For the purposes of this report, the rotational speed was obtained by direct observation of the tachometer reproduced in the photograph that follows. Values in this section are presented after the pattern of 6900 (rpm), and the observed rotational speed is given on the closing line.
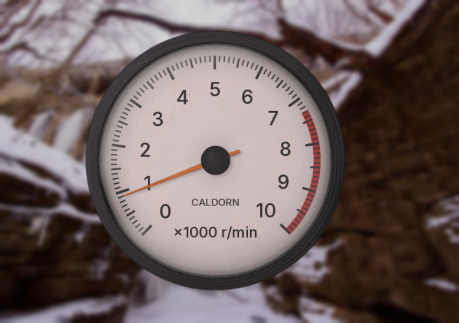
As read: 900 (rpm)
